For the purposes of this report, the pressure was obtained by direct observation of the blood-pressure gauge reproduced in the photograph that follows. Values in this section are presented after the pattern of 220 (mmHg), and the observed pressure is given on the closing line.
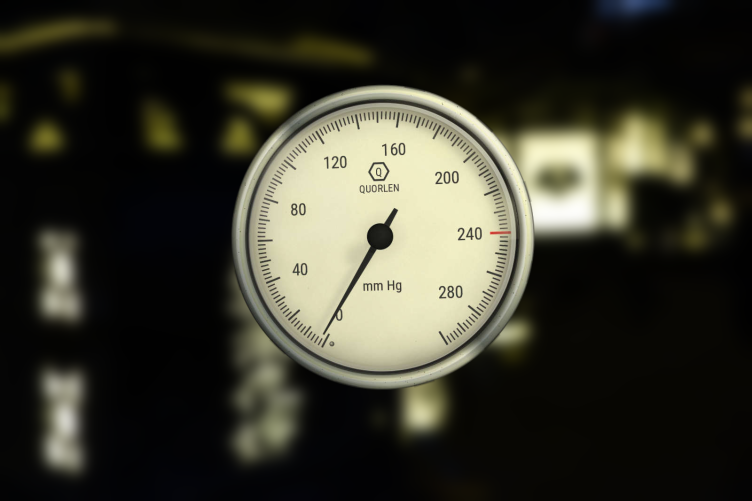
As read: 2 (mmHg)
